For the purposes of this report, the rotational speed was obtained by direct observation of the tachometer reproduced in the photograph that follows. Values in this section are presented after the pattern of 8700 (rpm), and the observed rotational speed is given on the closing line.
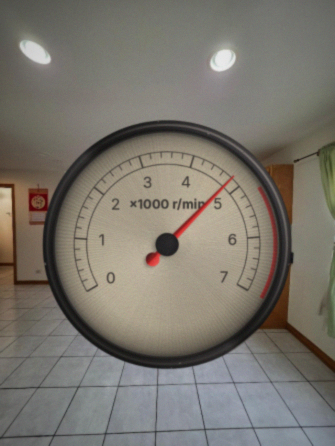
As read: 4800 (rpm)
